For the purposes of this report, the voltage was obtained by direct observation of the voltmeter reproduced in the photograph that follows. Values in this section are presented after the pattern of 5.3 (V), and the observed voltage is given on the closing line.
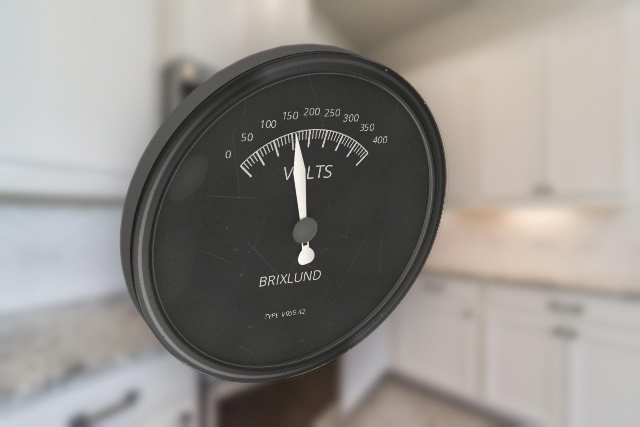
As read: 150 (V)
